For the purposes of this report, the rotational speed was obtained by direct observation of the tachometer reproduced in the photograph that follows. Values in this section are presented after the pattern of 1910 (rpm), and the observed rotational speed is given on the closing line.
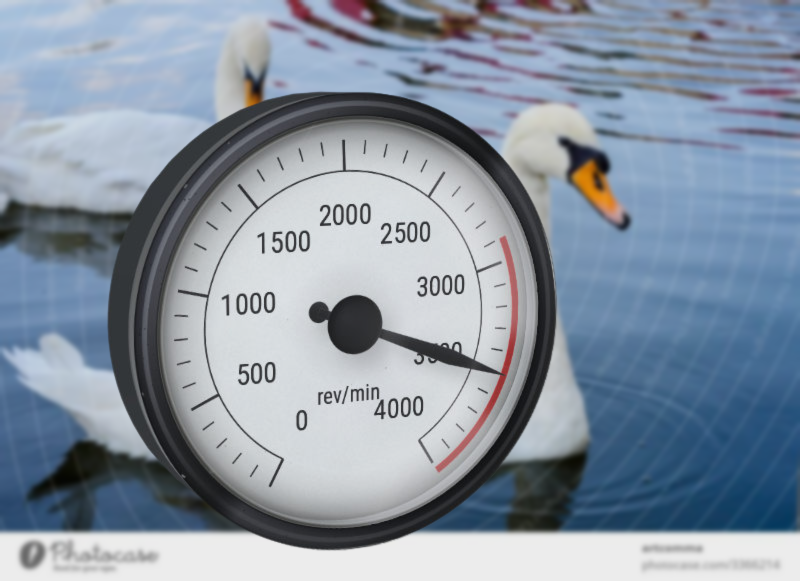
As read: 3500 (rpm)
